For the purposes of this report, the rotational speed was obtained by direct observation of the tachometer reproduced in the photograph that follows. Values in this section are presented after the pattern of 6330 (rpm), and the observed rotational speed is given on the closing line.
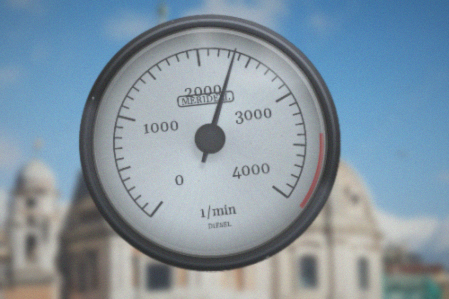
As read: 2350 (rpm)
